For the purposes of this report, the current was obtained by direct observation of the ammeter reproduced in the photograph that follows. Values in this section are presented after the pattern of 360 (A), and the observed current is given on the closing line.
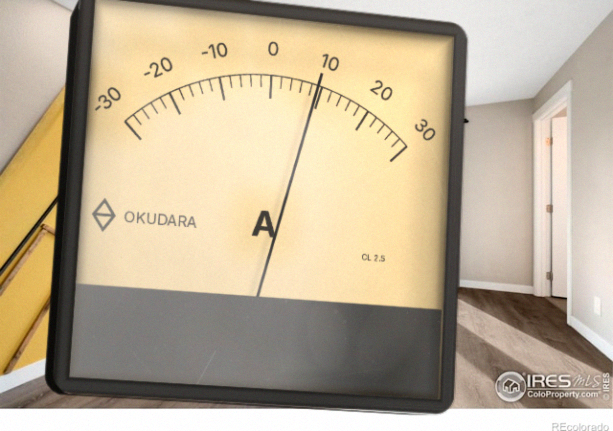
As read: 9 (A)
